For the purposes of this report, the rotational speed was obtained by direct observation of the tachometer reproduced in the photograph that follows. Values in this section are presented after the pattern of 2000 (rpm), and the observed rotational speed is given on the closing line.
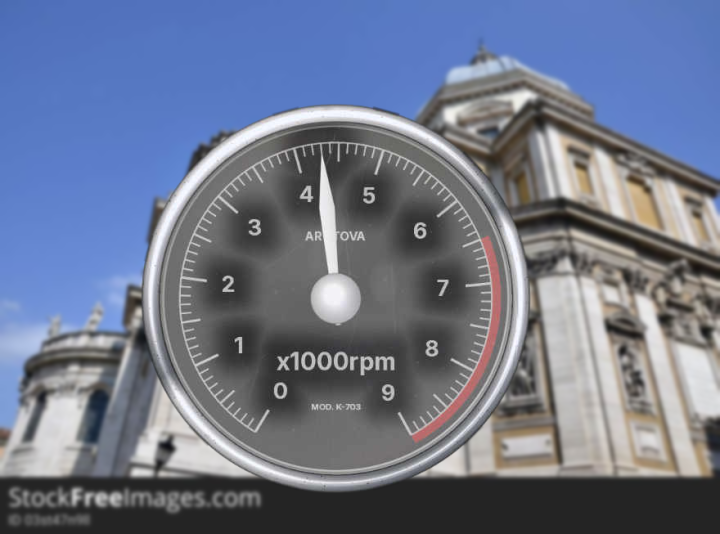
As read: 4300 (rpm)
